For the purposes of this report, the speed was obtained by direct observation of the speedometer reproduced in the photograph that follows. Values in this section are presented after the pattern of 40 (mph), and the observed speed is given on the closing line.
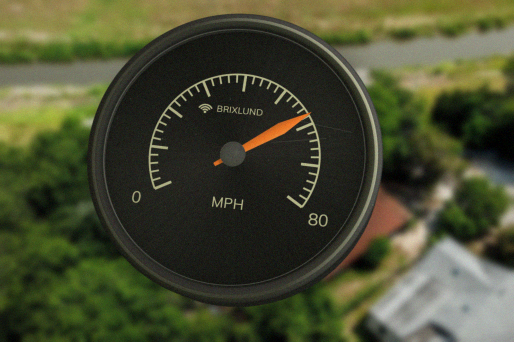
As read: 58 (mph)
